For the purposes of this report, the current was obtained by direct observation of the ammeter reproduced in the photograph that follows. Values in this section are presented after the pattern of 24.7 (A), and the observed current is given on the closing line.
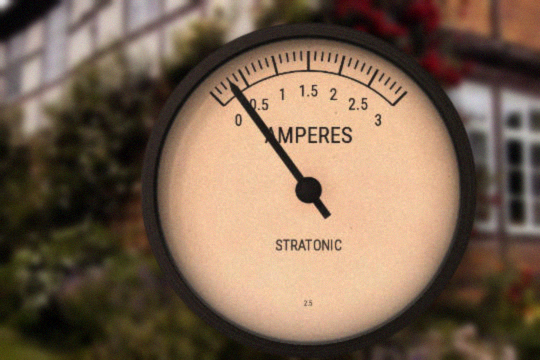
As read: 0.3 (A)
